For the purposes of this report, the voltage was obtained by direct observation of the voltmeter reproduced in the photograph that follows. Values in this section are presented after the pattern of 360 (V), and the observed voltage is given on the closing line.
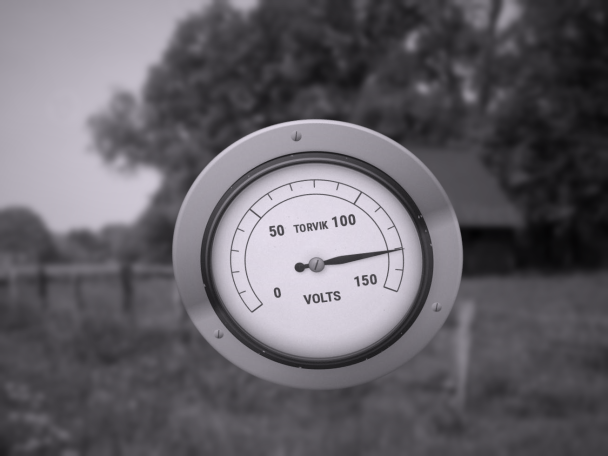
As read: 130 (V)
